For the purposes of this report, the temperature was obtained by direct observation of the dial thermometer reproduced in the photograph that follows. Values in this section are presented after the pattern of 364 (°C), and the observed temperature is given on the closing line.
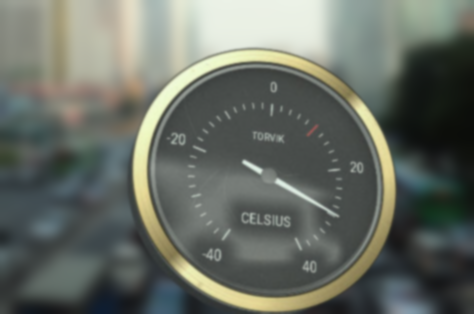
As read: 30 (°C)
